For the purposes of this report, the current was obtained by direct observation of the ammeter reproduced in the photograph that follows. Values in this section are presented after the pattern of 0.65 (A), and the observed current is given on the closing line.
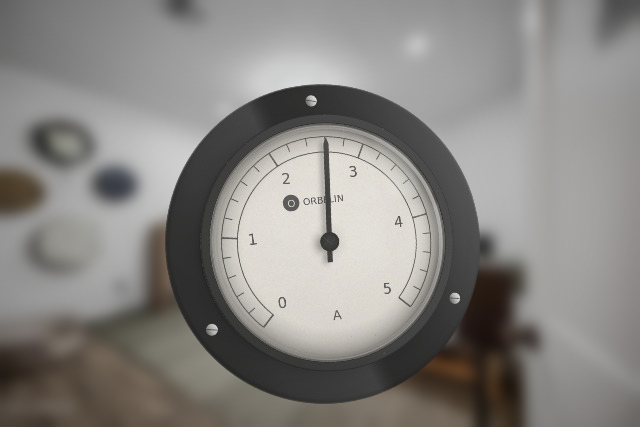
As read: 2.6 (A)
